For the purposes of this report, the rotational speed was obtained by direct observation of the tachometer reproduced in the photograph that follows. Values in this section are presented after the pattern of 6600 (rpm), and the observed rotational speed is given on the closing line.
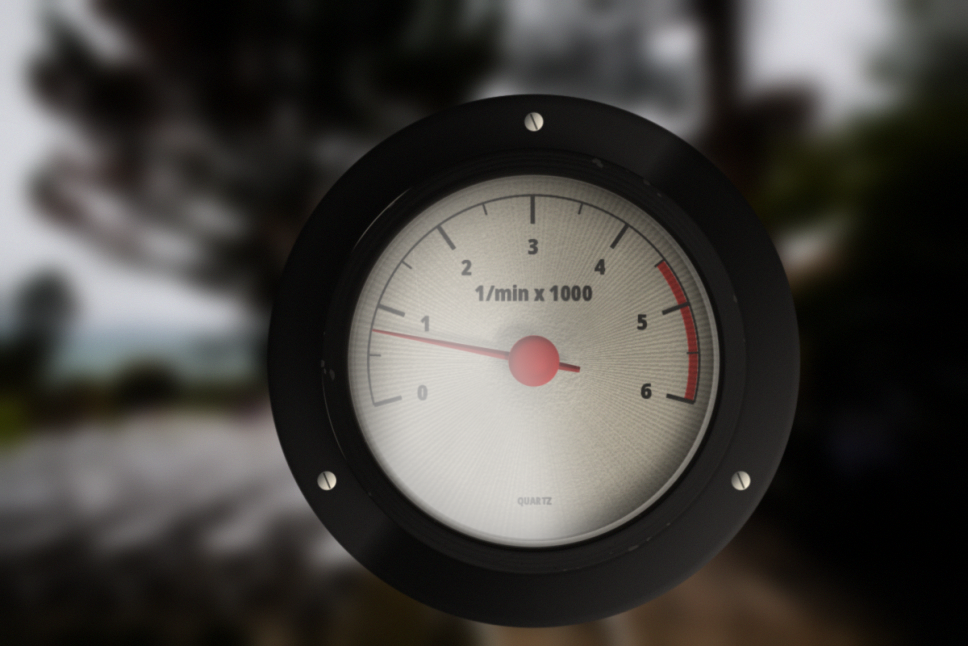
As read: 750 (rpm)
